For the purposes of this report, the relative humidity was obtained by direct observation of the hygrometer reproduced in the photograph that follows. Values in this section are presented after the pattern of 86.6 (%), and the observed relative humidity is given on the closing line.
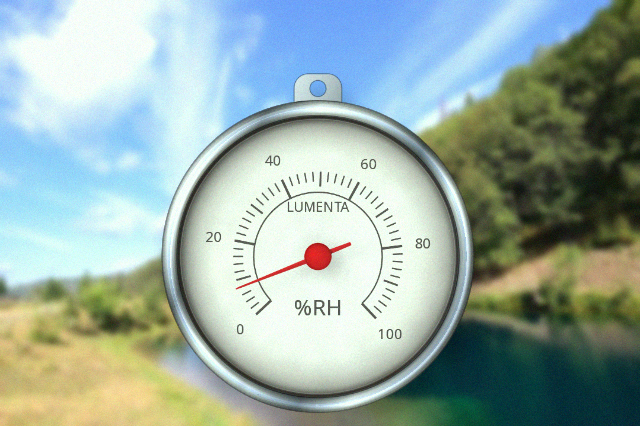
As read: 8 (%)
